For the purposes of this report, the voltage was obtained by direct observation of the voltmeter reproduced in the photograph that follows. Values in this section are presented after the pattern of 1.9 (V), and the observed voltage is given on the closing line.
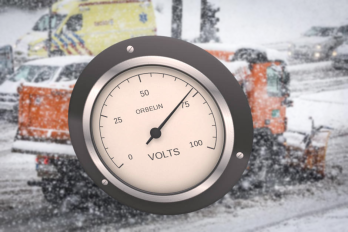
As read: 72.5 (V)
